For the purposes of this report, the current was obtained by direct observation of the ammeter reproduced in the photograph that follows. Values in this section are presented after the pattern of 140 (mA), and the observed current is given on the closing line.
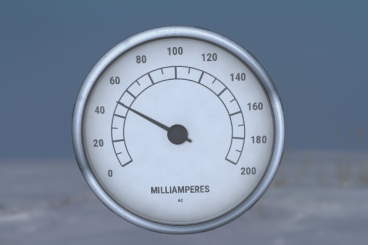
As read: 50 (mA)
